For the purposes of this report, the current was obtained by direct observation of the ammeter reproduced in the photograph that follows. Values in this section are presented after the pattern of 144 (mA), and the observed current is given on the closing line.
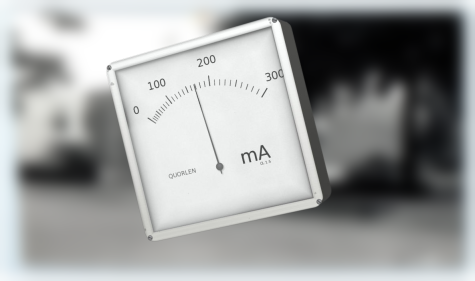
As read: 170 (mA)
